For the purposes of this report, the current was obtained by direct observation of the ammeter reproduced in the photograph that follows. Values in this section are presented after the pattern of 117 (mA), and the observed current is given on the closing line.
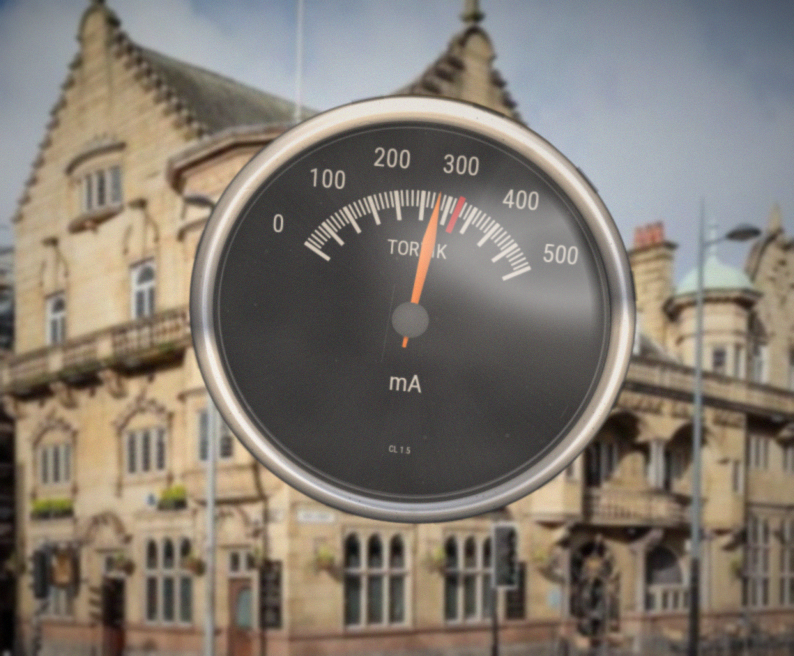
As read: 280 (mA)
